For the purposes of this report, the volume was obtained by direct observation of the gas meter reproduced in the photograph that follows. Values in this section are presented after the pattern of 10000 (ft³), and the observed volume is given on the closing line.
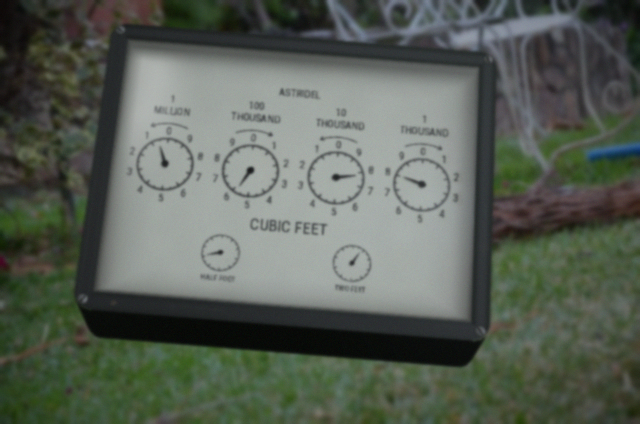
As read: 57800 (ft³)
